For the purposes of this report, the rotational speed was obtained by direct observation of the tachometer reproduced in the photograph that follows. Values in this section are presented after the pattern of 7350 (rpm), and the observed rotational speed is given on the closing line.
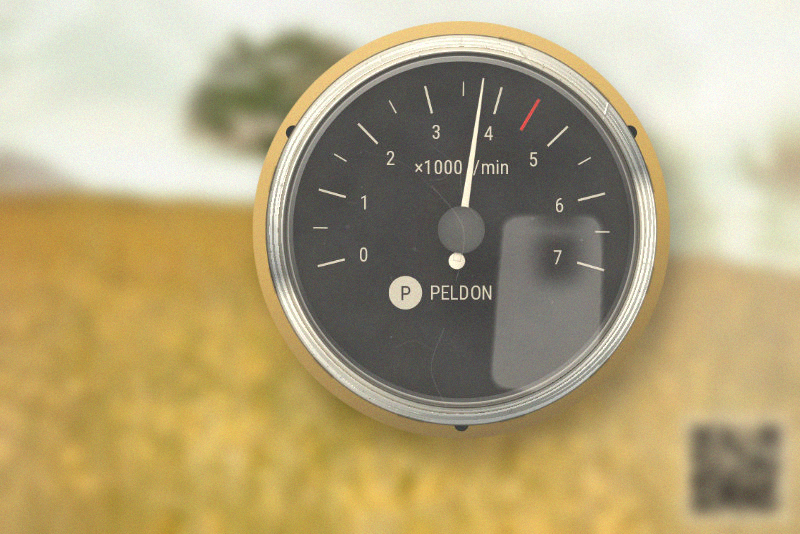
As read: 3750 (rpm)
